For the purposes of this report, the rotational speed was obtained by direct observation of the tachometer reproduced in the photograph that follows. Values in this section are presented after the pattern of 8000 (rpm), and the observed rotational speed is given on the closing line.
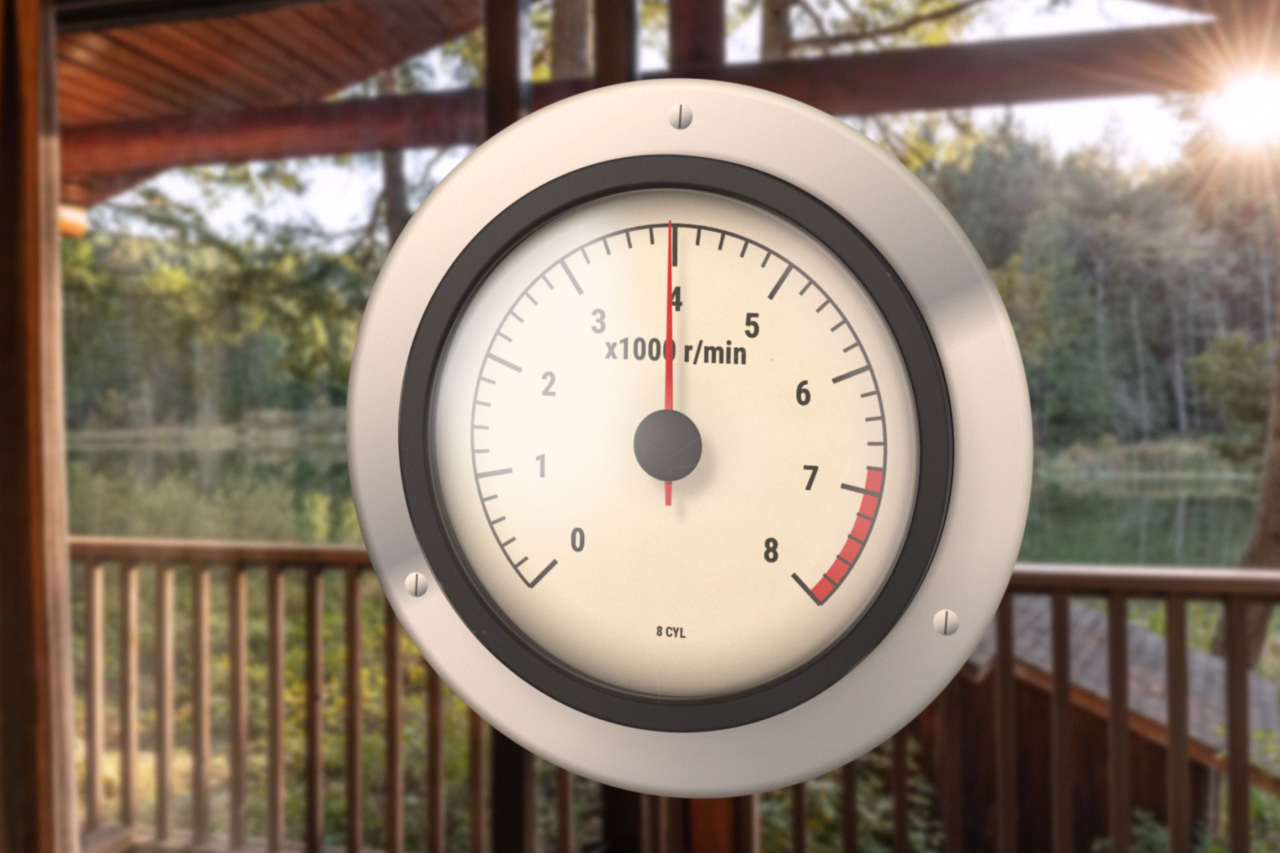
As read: 4000 (rpm)
